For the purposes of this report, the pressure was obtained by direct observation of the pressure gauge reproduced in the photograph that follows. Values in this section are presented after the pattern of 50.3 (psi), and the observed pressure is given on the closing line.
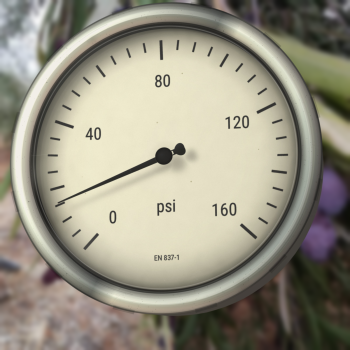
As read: 15 (psi)
